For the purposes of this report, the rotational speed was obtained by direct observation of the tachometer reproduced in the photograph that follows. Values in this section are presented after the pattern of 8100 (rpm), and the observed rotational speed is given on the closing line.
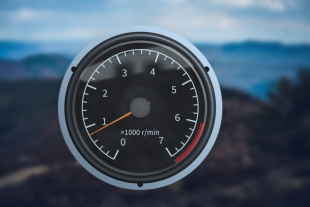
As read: 800 (rpm)
